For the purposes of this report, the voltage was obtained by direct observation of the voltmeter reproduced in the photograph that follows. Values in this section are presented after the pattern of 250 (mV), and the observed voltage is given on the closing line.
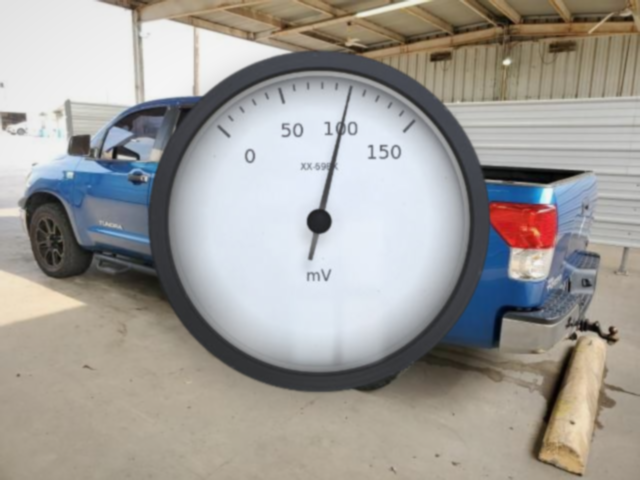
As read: 100 (mV)
